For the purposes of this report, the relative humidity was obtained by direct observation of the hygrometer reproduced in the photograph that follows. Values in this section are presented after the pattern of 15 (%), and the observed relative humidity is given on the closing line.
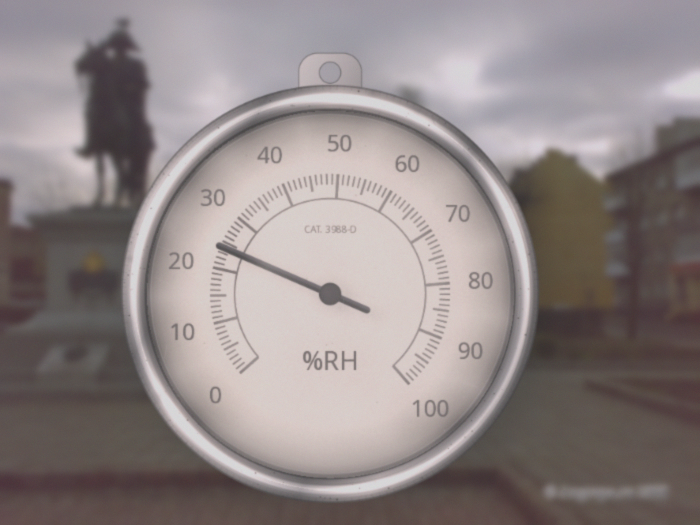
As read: 24 (%)
